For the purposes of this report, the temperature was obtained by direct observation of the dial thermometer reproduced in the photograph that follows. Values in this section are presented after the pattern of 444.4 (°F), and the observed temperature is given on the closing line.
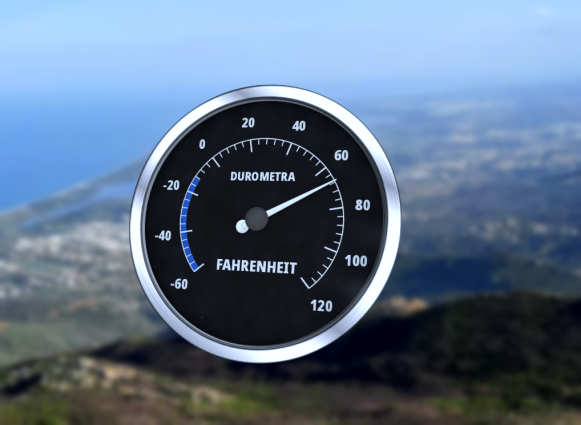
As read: 68 (°F)
